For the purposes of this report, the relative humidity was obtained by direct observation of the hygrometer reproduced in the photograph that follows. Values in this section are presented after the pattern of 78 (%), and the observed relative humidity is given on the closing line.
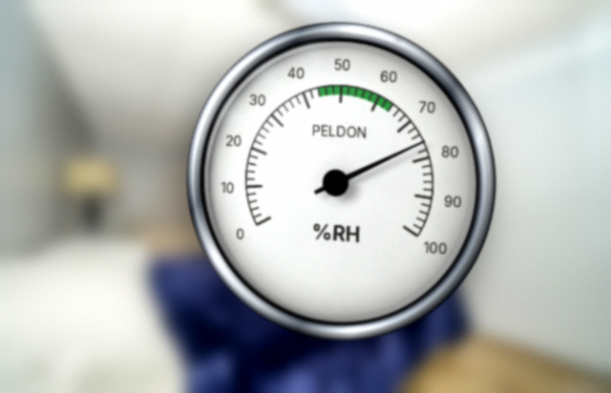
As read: 76 (%)
